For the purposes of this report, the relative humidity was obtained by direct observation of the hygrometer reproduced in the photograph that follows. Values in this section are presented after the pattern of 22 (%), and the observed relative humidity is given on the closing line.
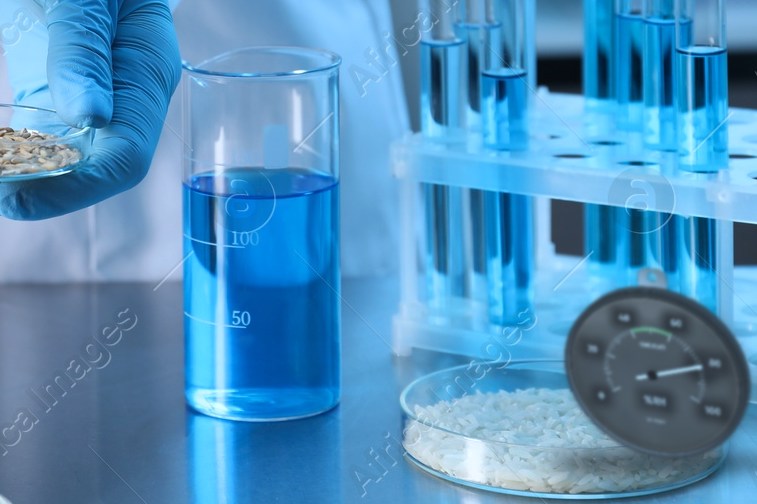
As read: 80 (%)
